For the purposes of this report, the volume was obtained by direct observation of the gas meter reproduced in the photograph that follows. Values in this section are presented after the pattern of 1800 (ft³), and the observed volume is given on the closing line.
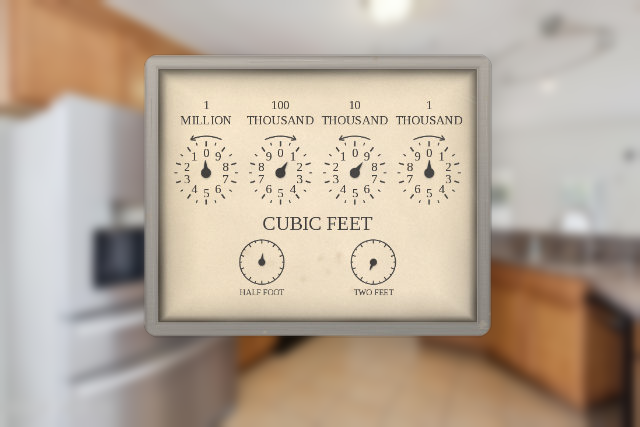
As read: 9000 (ft³)
